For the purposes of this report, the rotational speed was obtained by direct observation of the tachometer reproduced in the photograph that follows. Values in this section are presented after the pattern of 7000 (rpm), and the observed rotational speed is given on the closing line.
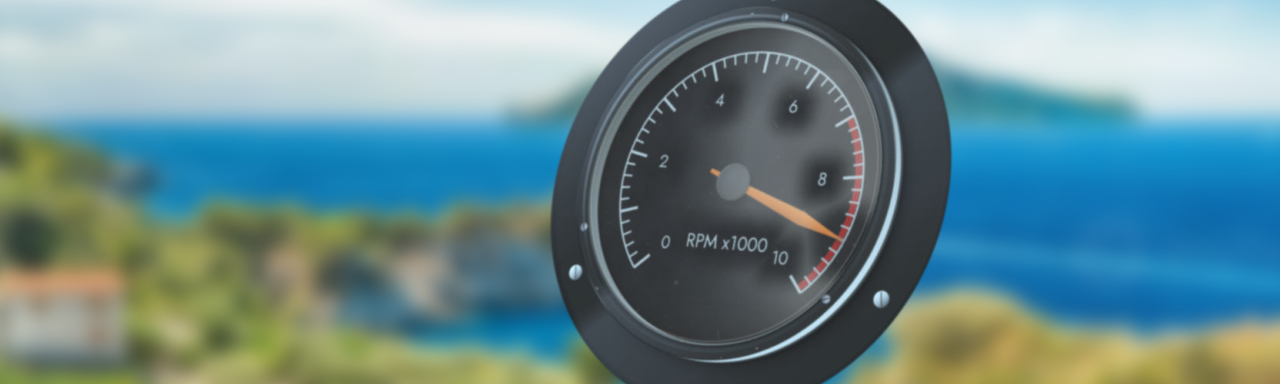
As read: 9000 (rpm)
